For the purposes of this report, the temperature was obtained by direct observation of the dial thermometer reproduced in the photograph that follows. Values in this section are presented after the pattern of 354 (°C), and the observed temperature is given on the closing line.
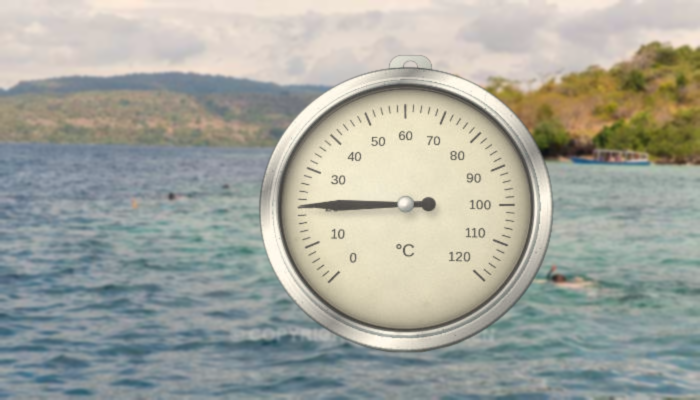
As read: 20 (°C)
